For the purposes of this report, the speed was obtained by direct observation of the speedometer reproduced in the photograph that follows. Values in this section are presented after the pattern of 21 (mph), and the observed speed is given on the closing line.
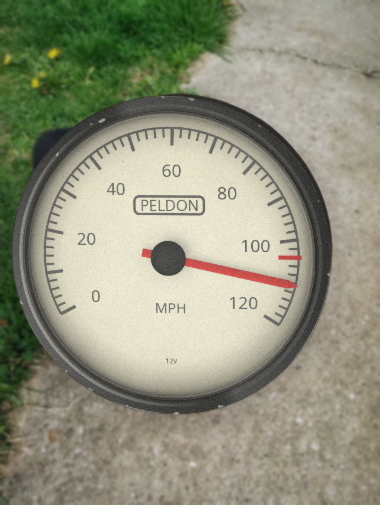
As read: 110 (mph)
